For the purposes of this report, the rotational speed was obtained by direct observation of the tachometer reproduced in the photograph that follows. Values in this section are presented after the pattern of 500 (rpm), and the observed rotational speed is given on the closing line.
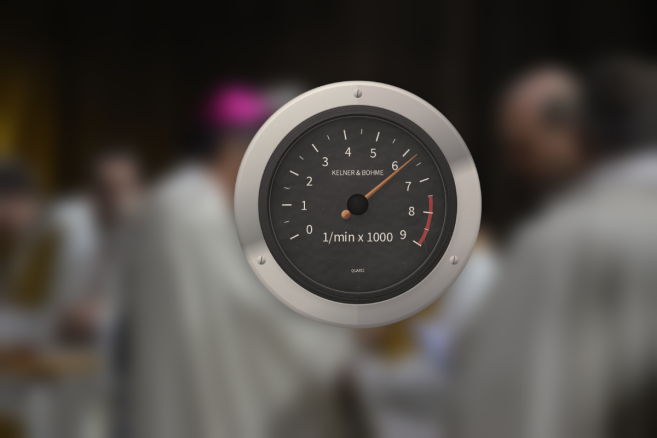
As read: 6250 (rpm)
